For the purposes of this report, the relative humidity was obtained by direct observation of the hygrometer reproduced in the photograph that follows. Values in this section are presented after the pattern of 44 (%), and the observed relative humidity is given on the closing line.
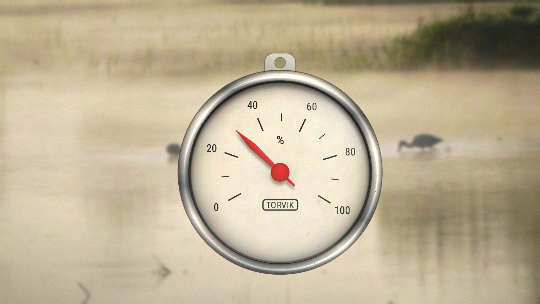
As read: 30 (%)
